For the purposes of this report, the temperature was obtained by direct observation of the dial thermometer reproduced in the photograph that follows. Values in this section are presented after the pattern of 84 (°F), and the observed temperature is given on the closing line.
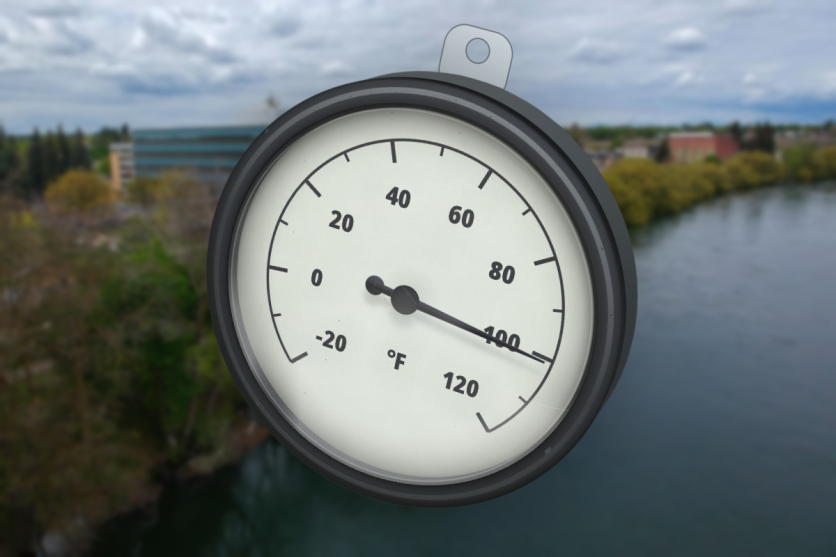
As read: 100 (°F)
